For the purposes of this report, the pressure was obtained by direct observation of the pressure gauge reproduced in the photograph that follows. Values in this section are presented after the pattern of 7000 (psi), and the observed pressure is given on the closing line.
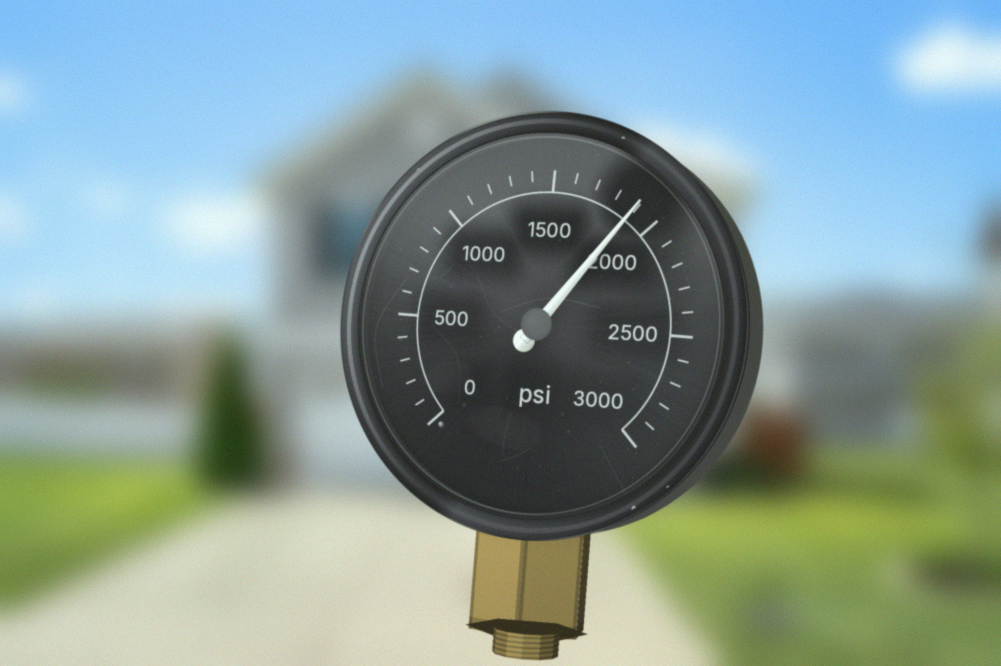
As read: 1900 (psi)
